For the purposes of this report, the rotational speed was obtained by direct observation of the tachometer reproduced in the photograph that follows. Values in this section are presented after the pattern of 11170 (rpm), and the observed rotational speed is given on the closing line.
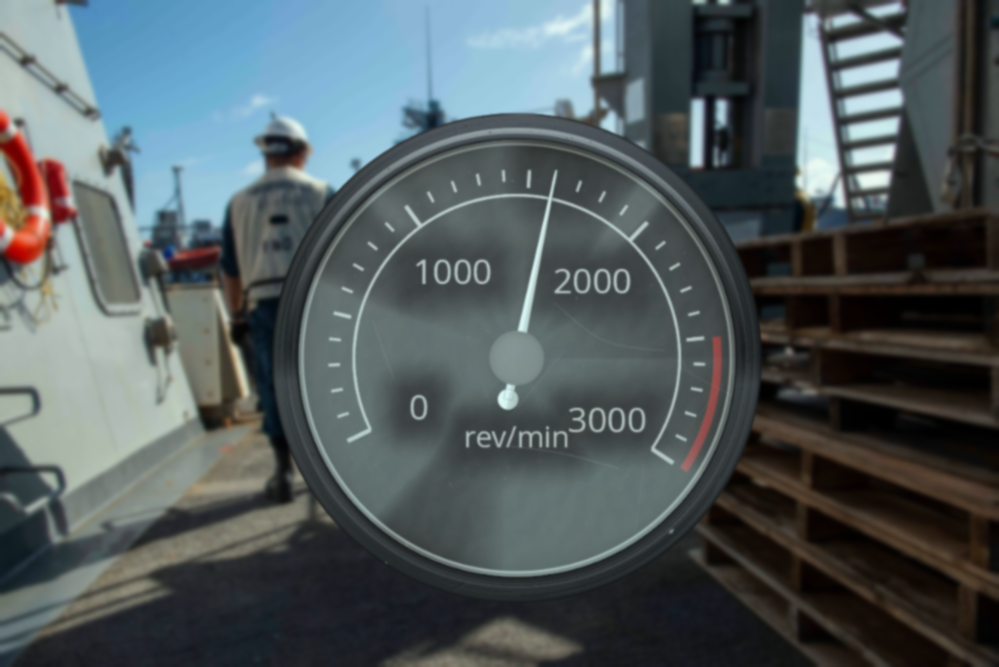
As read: 1600 (rpm)
